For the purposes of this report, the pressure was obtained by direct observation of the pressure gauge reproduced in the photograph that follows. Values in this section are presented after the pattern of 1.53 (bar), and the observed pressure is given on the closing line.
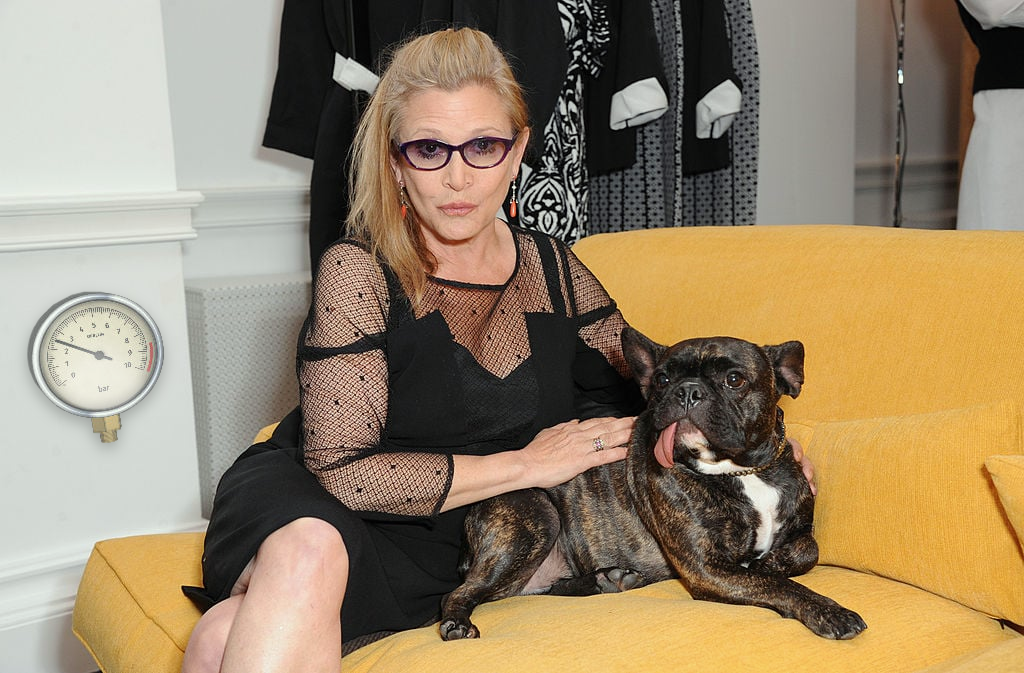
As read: 2.5 (bar)
